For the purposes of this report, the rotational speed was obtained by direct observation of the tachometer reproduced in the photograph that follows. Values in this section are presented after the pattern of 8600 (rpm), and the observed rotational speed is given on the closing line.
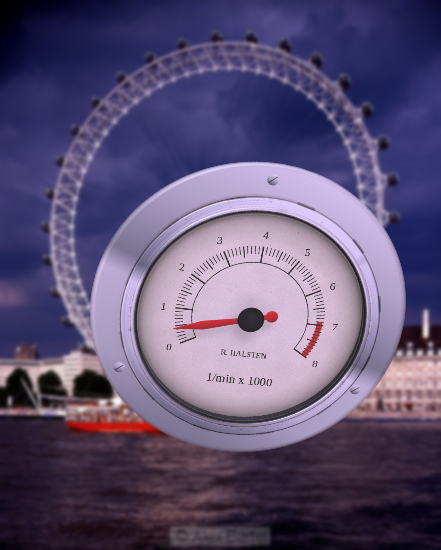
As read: 500 (rpm)
